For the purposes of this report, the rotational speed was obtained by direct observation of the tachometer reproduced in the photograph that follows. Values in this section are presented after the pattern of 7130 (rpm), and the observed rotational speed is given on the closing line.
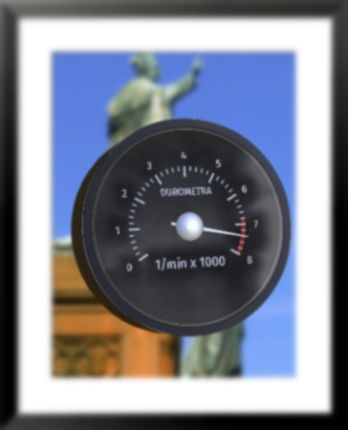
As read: 7400 (rpm)
